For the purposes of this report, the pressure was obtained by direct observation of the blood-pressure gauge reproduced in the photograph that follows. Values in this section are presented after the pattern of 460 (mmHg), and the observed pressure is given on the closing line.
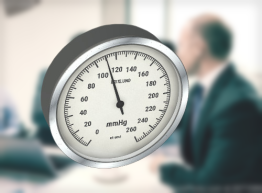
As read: 110 (mmHg)
